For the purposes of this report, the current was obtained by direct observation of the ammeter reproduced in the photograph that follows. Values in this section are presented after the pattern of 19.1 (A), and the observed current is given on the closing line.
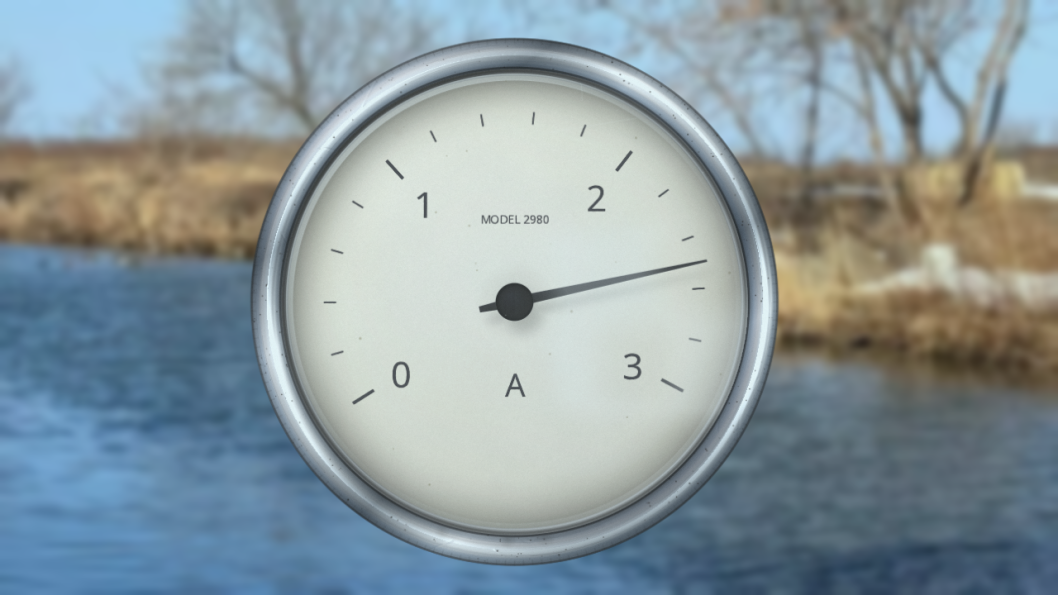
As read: 2.5 (A)
